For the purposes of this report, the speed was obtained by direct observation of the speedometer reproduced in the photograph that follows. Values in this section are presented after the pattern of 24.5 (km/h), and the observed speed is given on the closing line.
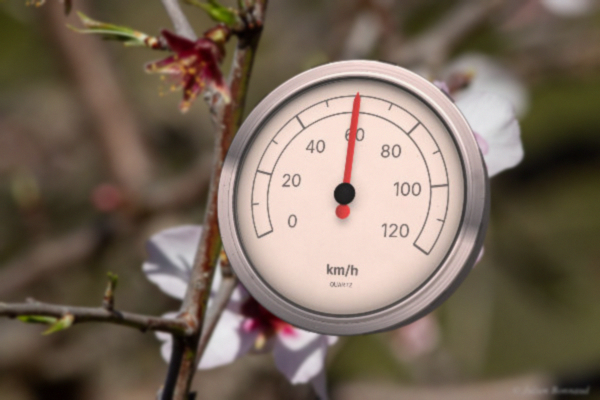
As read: 60 (km/h)
